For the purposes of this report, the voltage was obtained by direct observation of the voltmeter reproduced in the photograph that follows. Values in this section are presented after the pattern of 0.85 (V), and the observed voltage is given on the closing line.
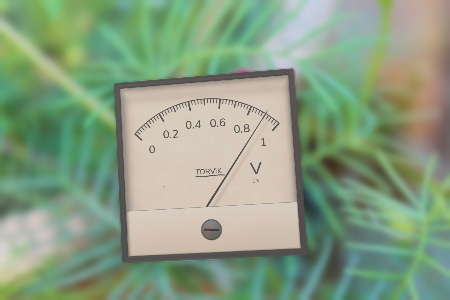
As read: 0.9 (V)
